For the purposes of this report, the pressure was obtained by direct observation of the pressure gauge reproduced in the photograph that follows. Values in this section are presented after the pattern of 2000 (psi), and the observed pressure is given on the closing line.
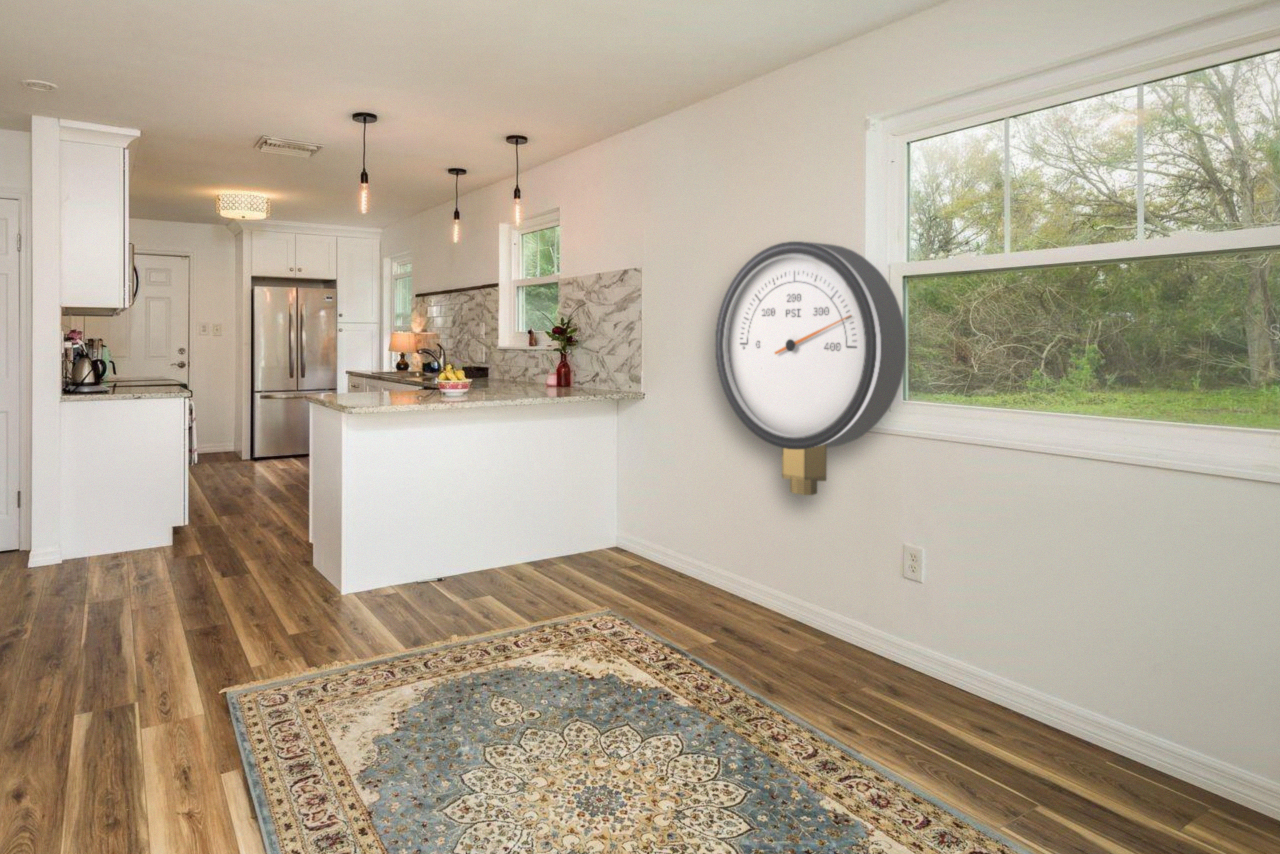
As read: 350 (psi)
